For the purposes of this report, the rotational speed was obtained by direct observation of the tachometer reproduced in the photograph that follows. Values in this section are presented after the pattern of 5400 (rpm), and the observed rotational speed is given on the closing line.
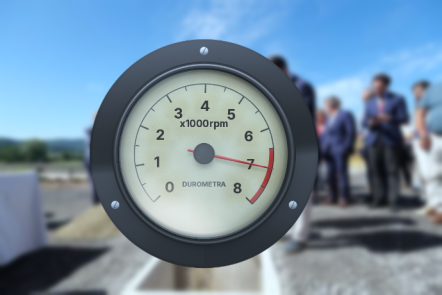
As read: 7000 (rpm)
